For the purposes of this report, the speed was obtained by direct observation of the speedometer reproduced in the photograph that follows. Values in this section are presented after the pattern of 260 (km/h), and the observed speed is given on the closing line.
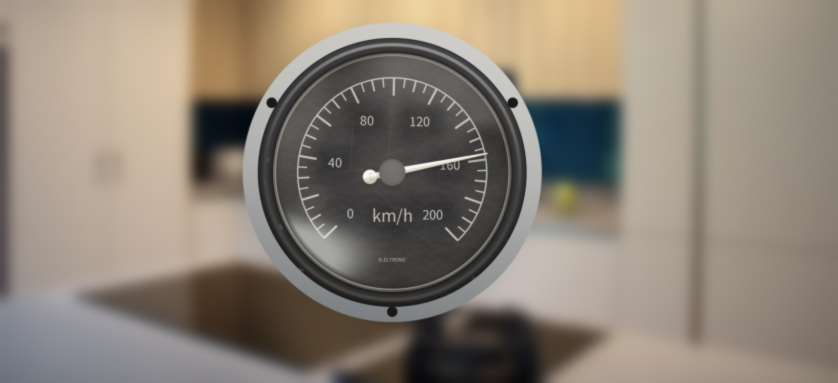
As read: 157.5 (km/h)
